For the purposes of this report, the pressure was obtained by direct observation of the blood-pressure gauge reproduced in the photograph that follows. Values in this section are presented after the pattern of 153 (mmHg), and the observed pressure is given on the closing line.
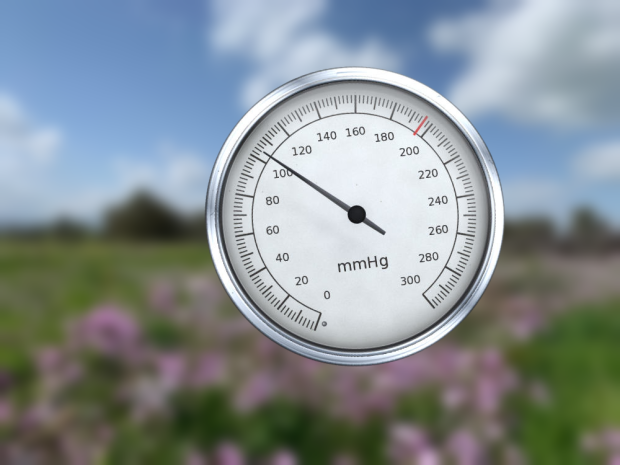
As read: 104 (mmHg)
